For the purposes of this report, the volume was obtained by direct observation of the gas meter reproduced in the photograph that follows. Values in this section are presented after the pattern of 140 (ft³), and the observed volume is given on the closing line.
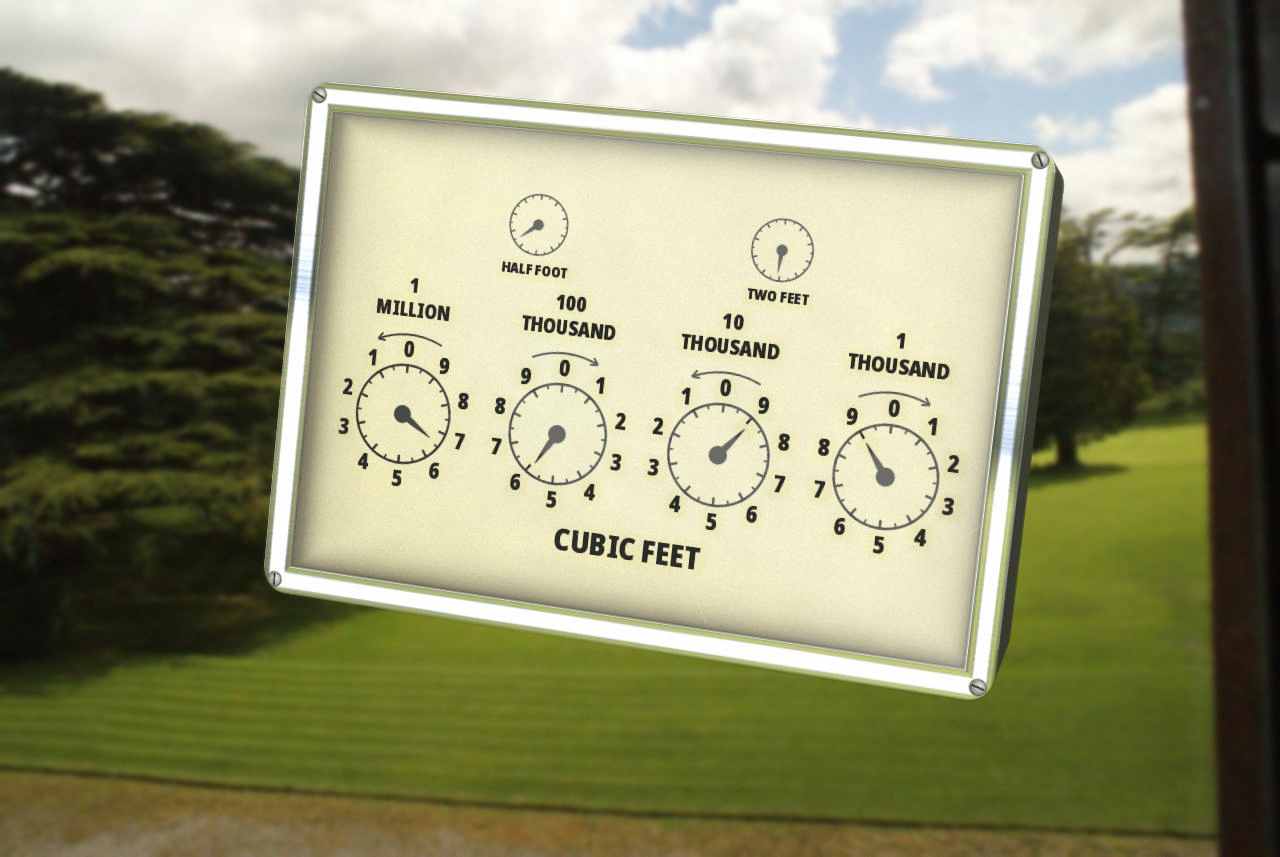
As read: 658900 (ft³)
